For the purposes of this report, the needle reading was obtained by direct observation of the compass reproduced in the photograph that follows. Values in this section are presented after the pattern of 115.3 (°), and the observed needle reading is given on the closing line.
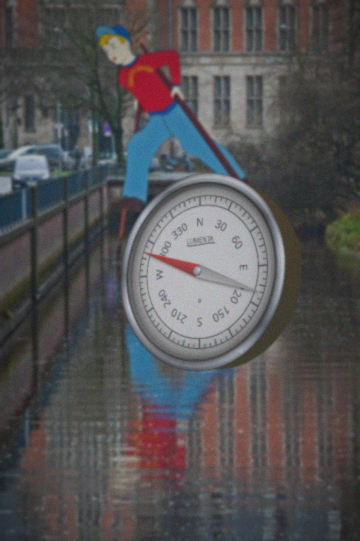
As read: 290 (°)
